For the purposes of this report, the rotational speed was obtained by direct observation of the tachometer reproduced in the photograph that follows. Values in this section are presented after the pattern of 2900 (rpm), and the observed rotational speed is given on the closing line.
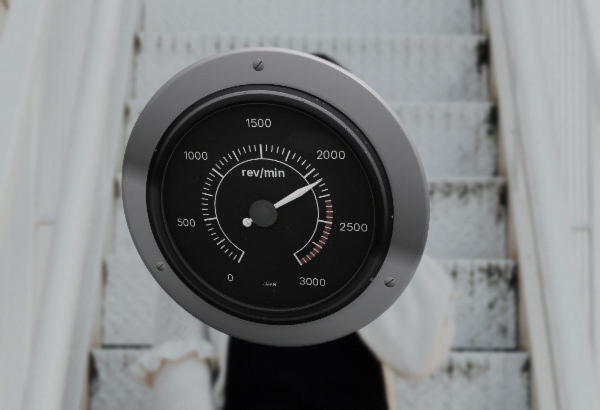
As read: 2100 (rpm)
